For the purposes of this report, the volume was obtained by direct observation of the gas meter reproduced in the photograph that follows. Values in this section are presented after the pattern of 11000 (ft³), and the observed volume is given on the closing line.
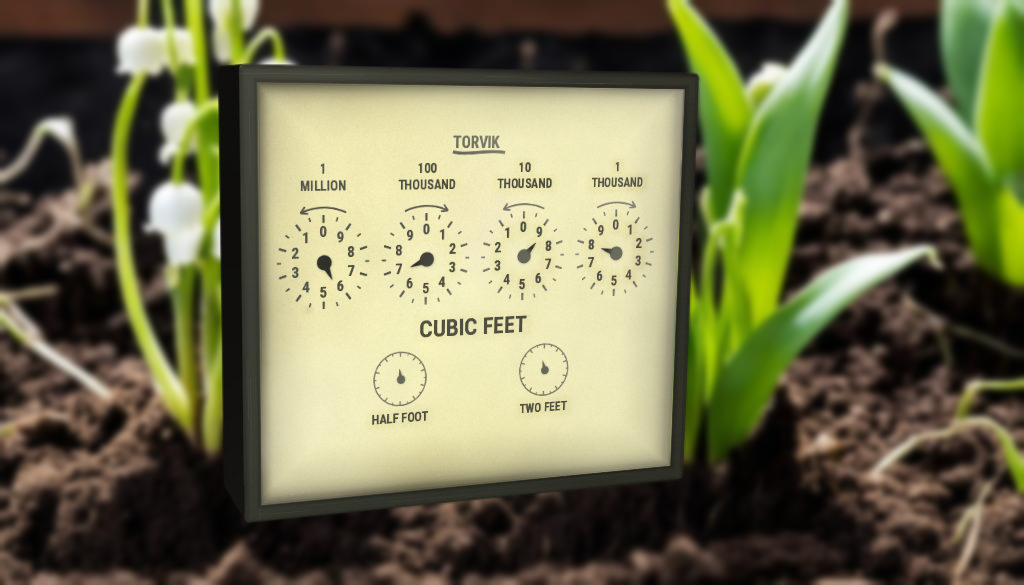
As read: 568800 (ft³)
